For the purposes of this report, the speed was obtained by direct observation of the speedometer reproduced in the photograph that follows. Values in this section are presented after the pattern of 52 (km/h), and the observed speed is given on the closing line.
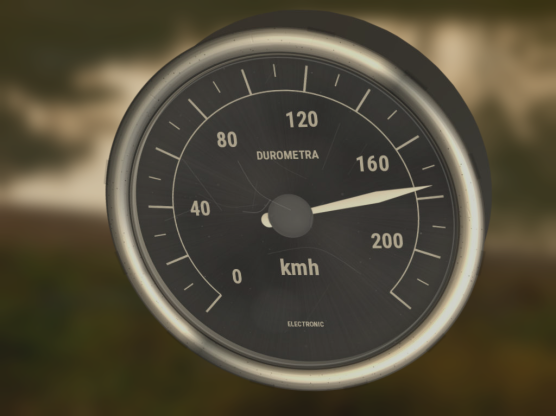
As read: 175 (km/h)
